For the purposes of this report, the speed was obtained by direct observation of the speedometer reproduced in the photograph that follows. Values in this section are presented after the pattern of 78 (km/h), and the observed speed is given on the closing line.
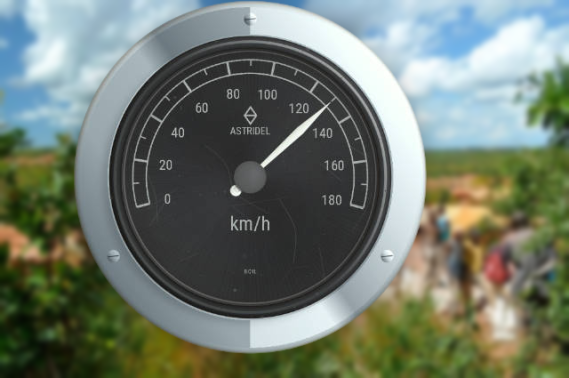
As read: 130 (km/h)
